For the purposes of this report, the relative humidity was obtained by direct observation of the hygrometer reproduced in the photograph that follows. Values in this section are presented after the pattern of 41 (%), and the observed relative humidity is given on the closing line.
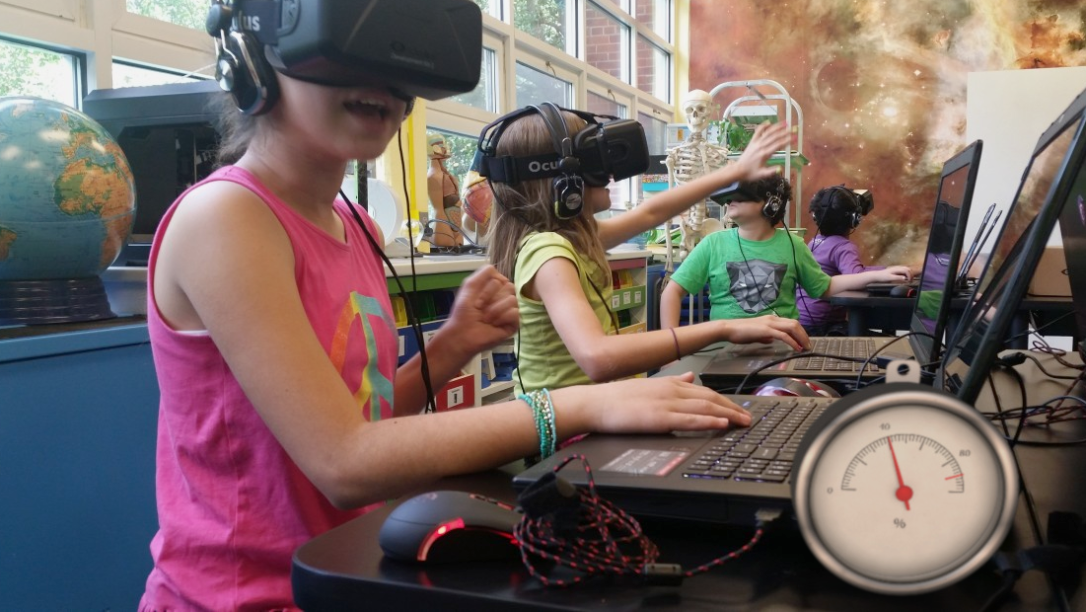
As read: 40 (%)
